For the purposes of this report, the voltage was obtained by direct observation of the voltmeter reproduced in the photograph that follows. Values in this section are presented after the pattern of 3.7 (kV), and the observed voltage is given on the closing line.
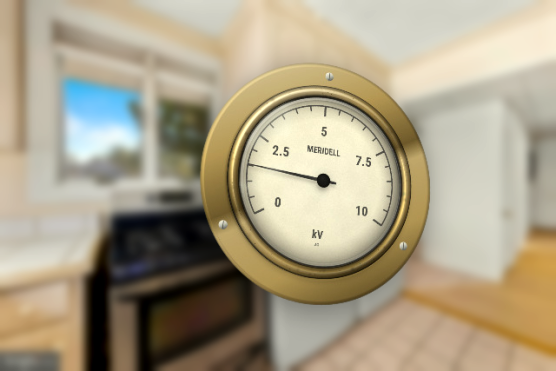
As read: 1.5 (kV)
